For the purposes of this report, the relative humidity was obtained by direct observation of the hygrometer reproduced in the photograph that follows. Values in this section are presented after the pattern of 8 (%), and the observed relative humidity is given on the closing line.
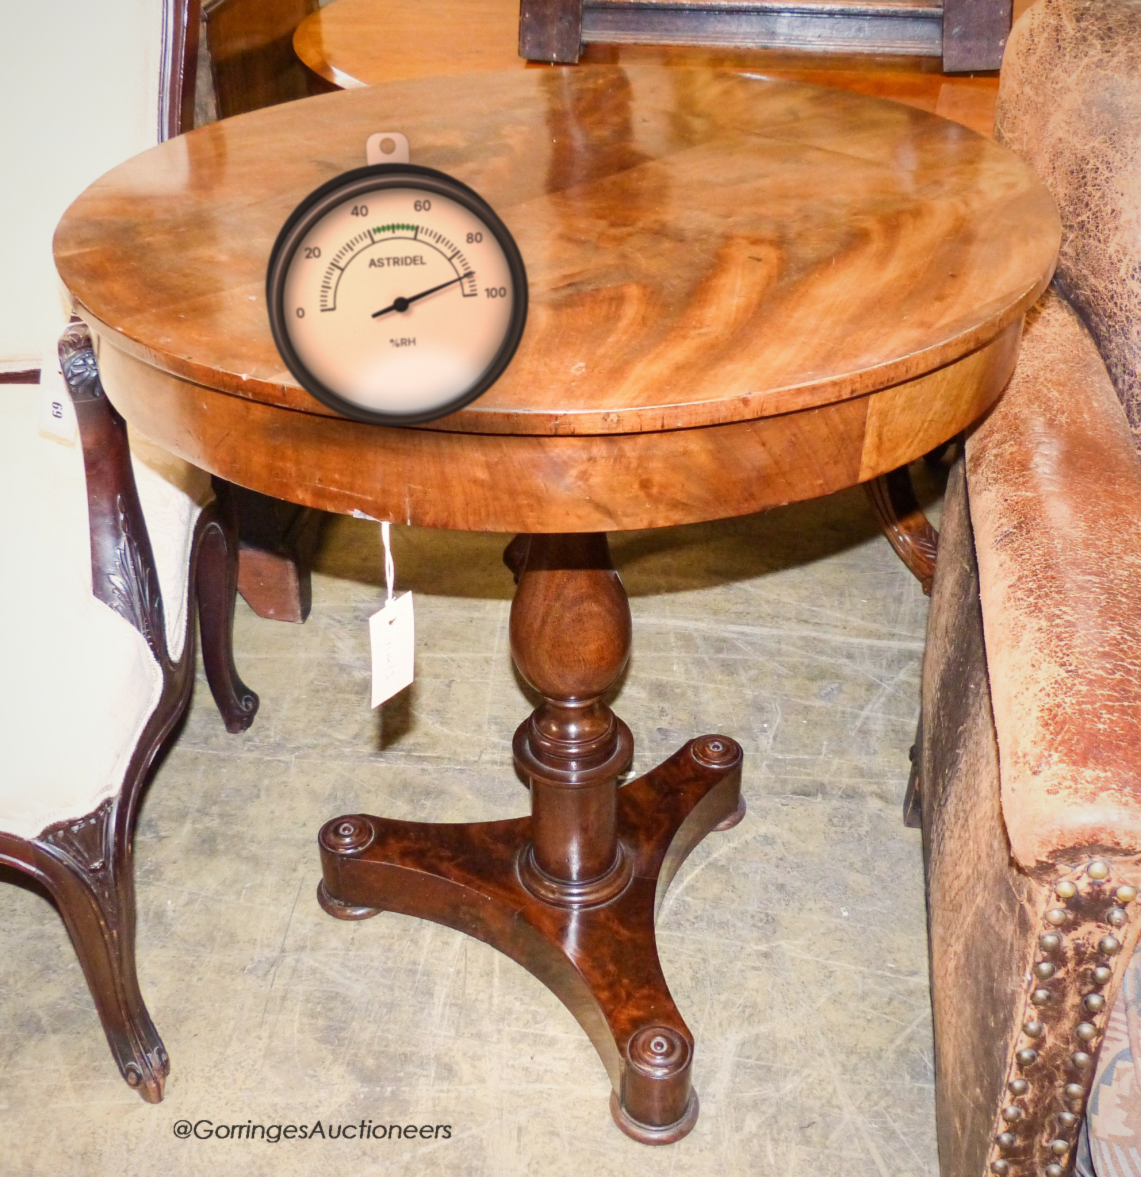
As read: 90 (%)
